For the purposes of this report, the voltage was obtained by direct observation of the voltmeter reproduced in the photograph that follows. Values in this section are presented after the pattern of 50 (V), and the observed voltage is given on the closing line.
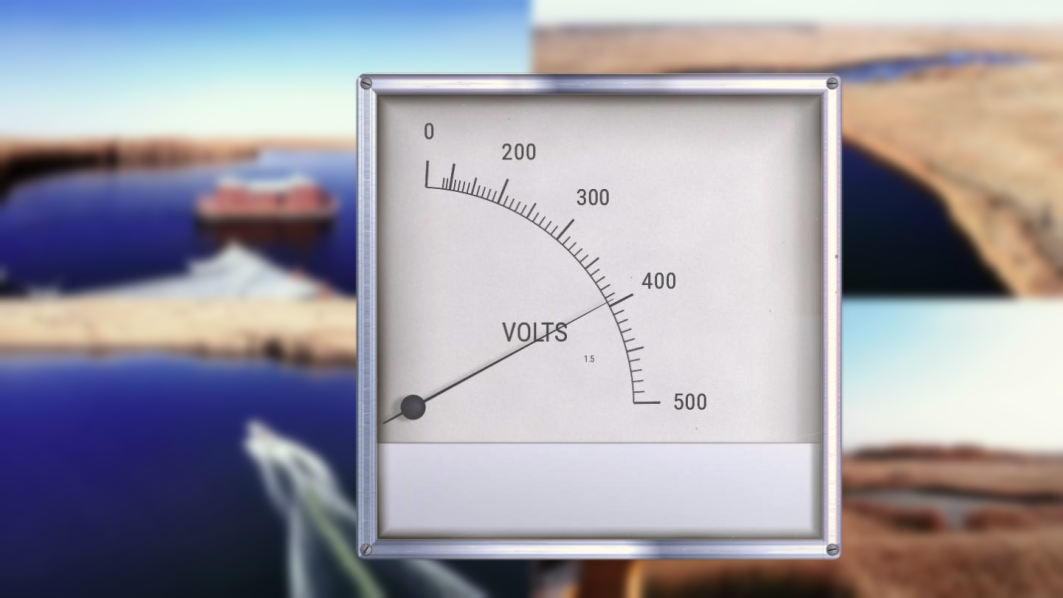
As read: 395 (V)
